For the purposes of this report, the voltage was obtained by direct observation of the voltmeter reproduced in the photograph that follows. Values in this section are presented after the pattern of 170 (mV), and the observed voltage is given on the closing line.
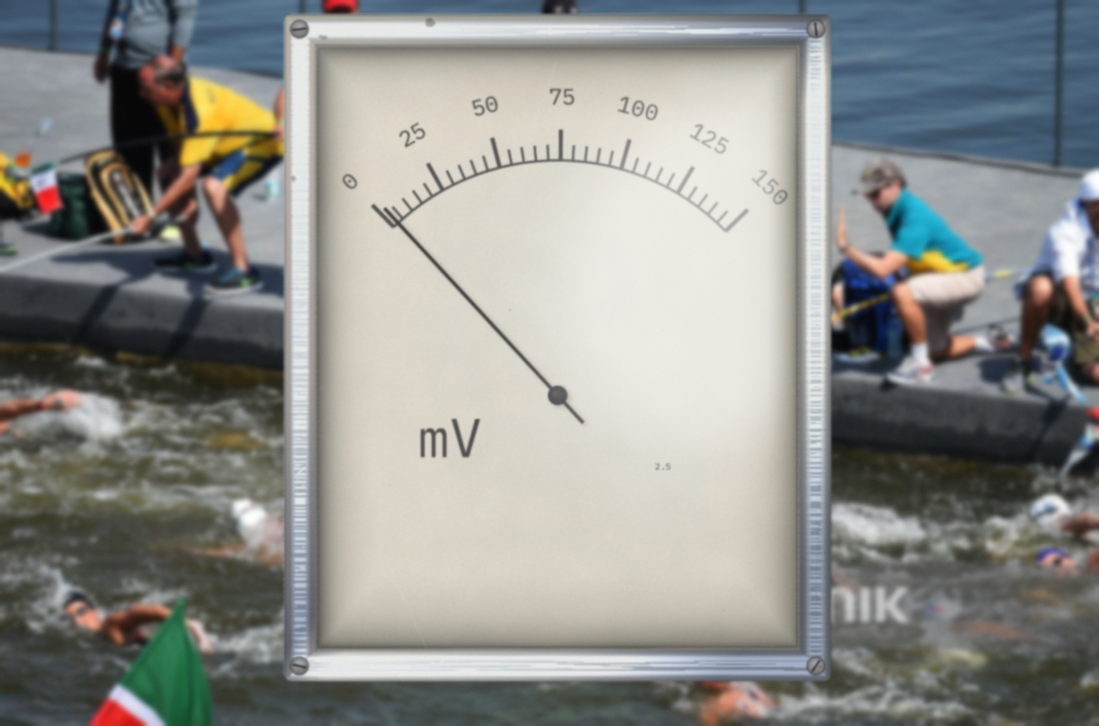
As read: 2.5 (mV)
